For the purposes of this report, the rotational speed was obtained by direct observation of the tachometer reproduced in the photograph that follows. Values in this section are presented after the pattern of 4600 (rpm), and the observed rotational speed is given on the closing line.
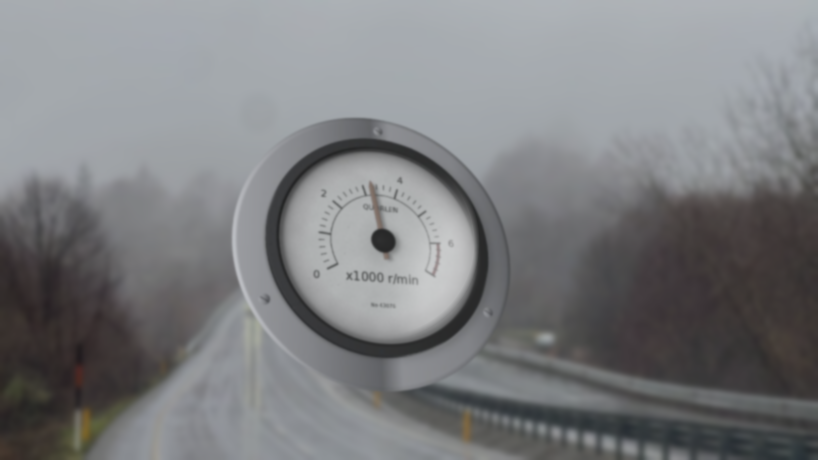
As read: 3200 (rpm)
